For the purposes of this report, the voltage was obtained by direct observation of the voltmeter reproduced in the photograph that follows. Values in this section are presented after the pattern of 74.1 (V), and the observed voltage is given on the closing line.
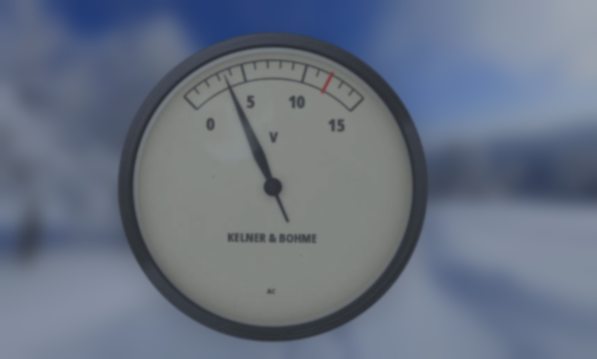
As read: 3.5 (V)
